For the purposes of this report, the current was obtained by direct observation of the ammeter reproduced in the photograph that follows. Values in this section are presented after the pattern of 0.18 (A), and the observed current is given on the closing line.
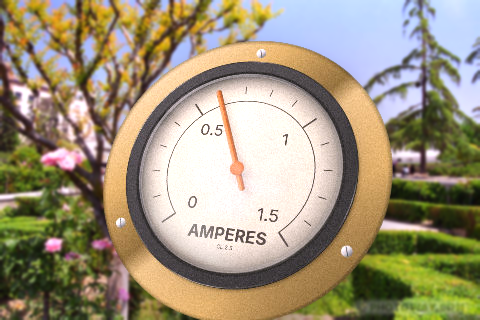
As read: 0.6 (A)
